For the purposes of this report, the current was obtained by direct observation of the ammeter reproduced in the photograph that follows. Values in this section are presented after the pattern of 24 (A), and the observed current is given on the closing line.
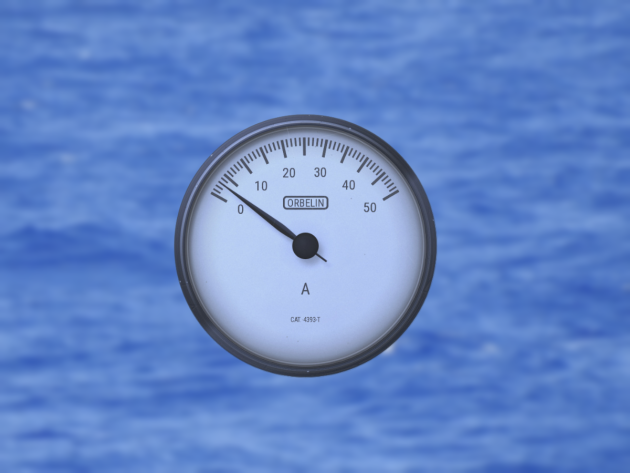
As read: 3 (A)
